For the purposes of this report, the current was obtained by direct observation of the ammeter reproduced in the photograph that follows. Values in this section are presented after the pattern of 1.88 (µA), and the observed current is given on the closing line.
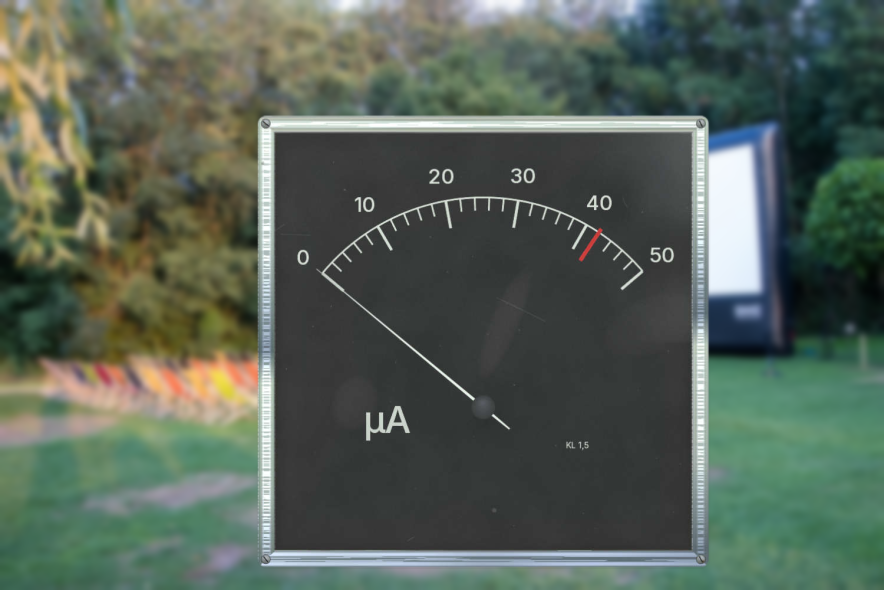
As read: 0 (µA)
